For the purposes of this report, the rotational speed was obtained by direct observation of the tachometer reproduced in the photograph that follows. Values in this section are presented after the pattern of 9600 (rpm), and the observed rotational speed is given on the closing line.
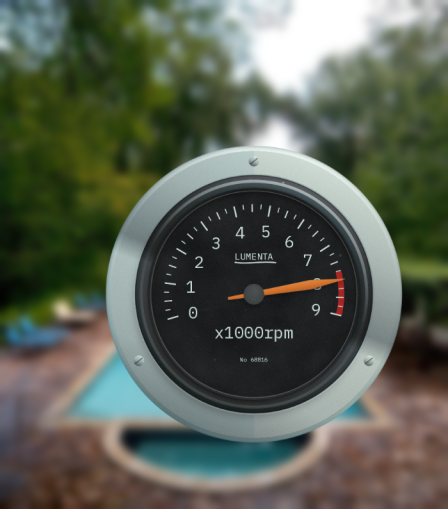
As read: 8000 (rpm)
